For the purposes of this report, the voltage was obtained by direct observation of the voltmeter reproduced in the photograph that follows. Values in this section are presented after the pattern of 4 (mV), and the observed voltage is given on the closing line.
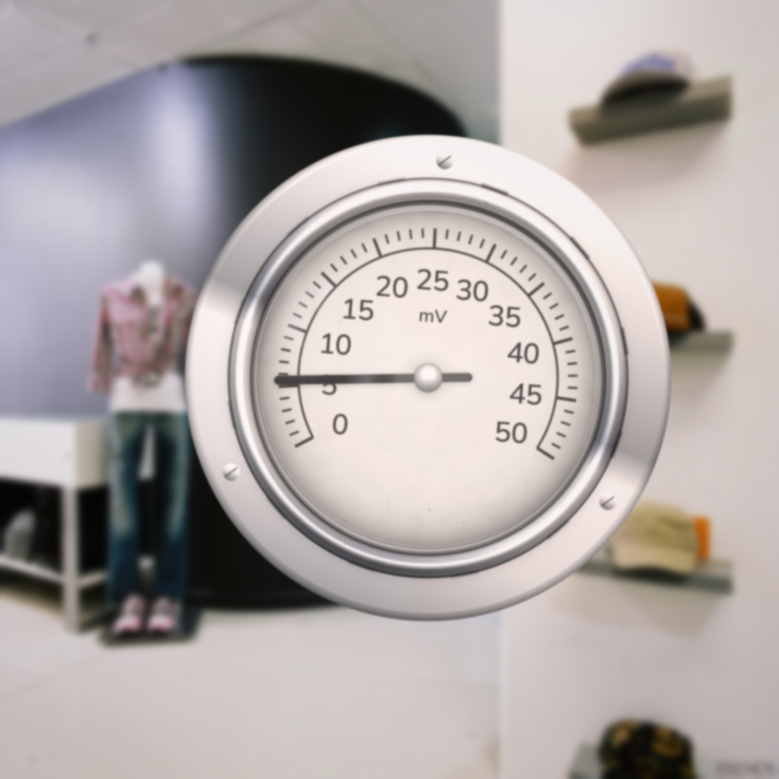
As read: 5.5 (mV)
